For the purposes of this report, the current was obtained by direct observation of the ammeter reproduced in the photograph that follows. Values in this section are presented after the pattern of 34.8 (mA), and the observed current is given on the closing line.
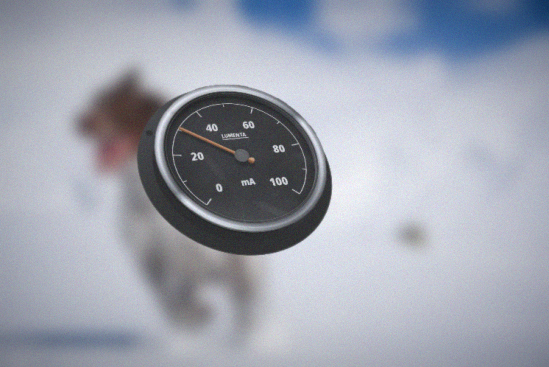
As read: 30 (mA)
